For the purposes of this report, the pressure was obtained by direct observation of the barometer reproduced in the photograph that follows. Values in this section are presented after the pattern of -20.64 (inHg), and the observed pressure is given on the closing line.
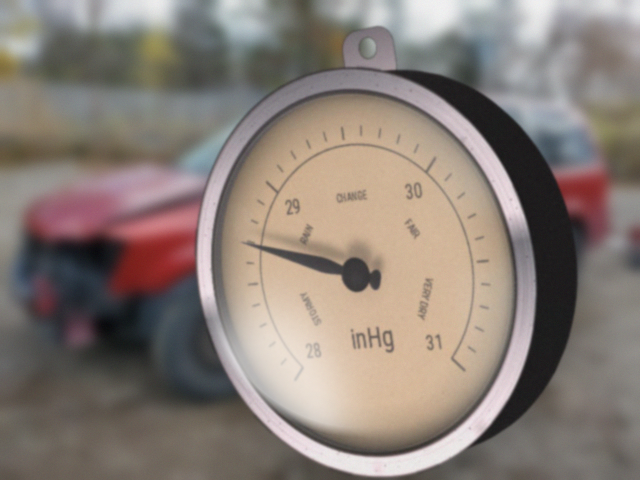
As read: 28.7 (inHg)
